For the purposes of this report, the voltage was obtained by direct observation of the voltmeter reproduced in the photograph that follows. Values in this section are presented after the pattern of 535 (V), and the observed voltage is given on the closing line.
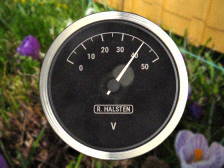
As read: 40 (V)
